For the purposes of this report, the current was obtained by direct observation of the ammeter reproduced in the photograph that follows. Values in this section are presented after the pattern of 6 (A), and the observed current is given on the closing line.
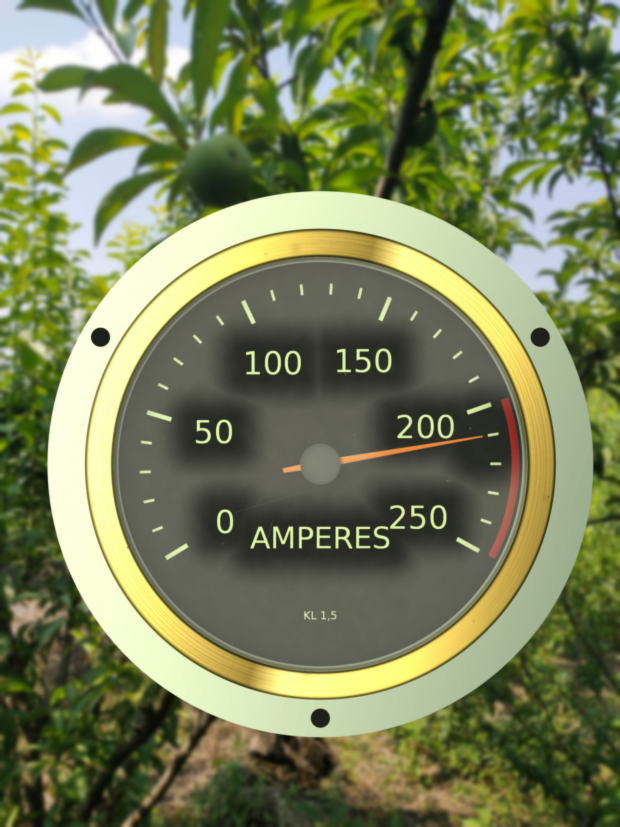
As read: 210 (A)
